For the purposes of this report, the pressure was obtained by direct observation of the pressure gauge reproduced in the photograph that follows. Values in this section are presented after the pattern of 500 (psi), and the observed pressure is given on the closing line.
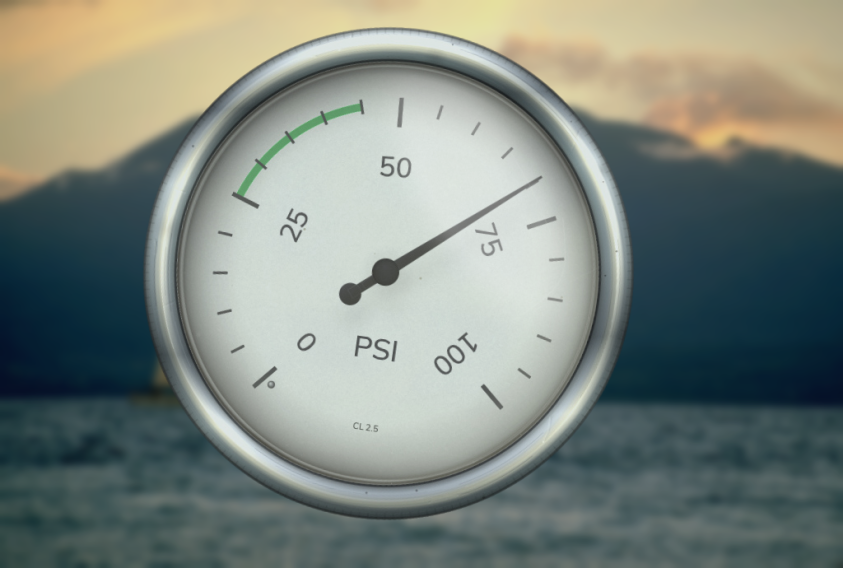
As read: 70 (psi)
